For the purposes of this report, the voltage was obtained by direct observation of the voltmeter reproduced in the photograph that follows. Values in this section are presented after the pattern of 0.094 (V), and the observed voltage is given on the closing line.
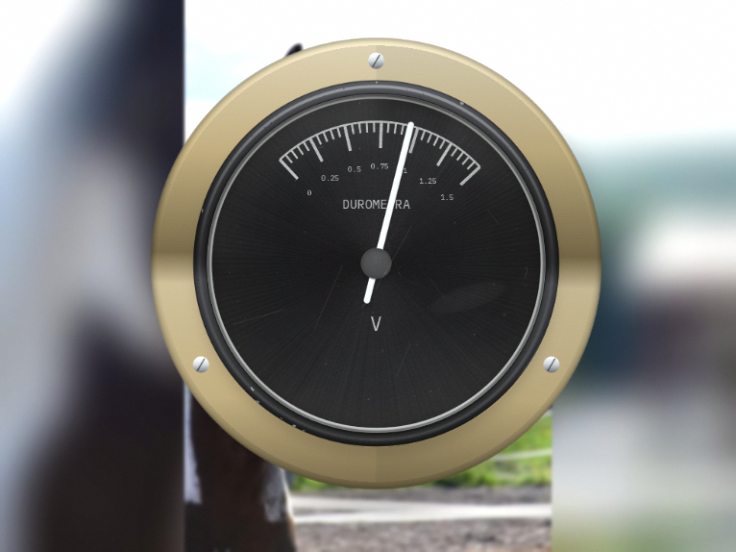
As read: 0.95 (V)
